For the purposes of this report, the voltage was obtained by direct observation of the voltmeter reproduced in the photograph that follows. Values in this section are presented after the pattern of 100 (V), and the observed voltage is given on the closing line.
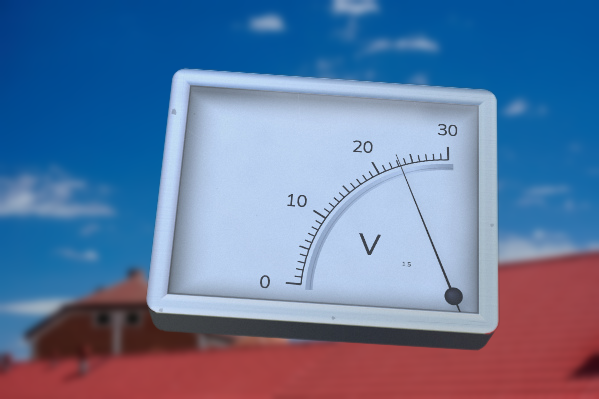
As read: 23 (V)
